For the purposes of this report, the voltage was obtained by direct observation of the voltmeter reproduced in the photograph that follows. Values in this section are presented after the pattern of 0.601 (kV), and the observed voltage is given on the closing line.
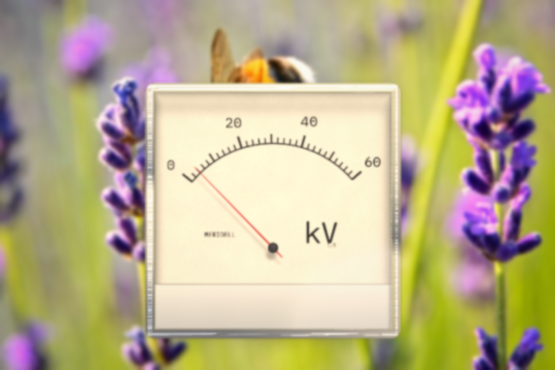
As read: 4 (kV)
